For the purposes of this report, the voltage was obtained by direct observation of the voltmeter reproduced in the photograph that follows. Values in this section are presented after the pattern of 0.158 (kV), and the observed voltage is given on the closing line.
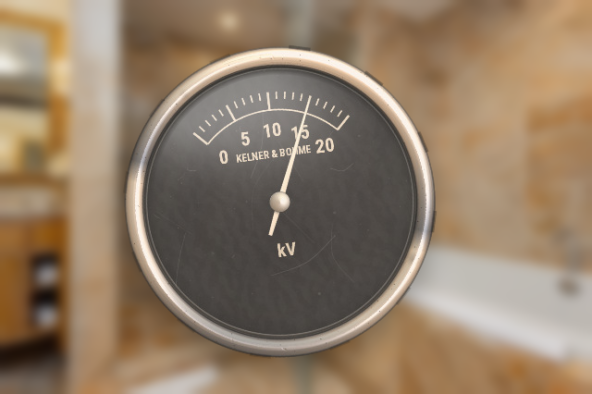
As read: 15 (kV)
